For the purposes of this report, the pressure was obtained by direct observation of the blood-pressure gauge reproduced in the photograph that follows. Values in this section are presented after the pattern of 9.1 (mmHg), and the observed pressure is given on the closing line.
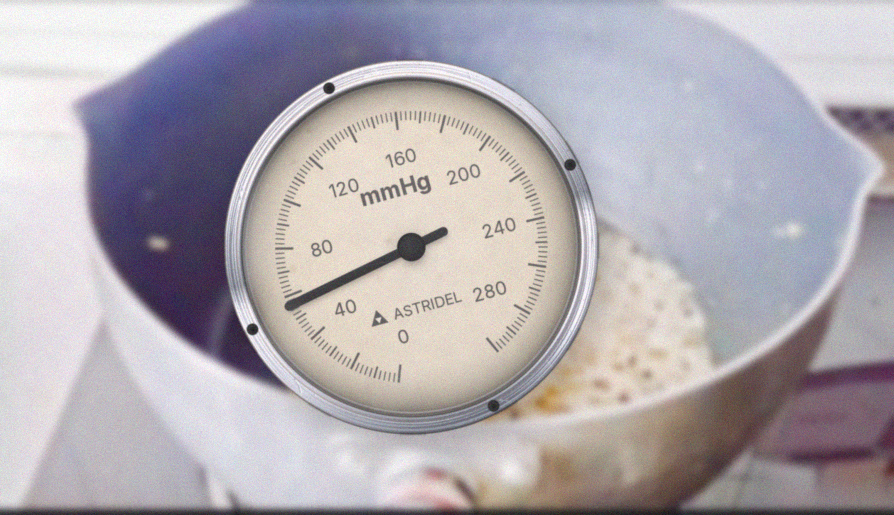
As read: 56 (mmHg)
